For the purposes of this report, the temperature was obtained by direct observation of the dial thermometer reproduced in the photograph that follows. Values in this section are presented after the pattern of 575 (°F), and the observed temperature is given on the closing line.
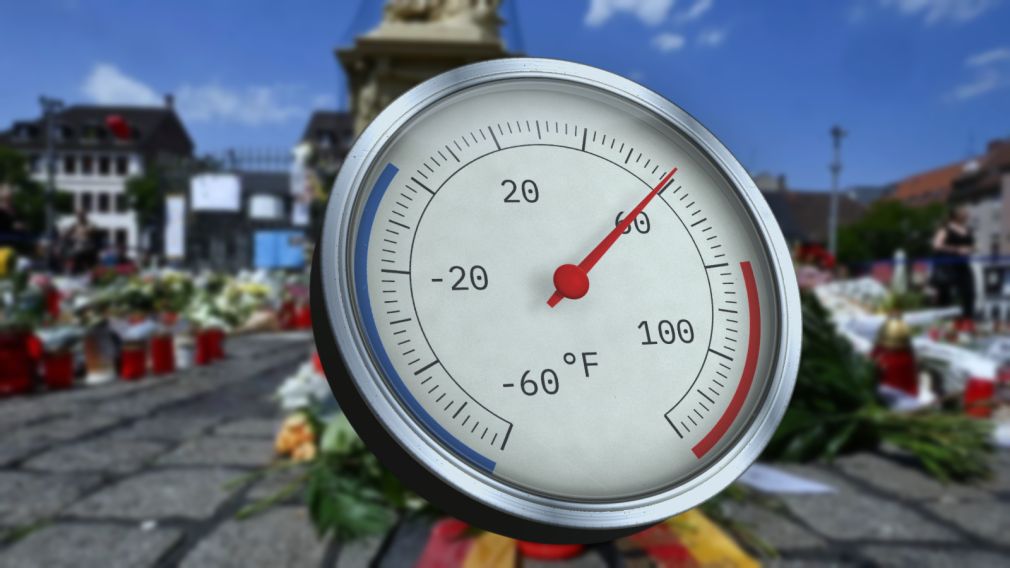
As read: 59 (°F)
